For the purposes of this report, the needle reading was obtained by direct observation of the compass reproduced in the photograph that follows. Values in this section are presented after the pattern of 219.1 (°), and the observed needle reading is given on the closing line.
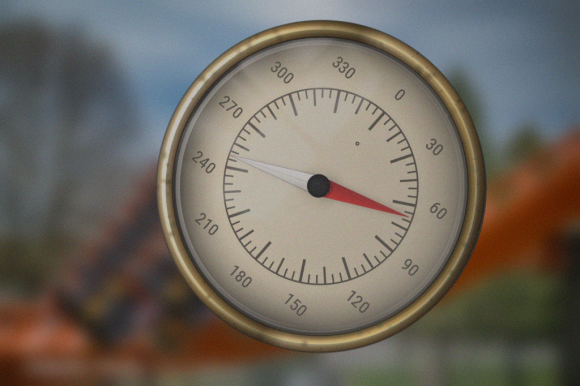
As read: 67.5 (°)
